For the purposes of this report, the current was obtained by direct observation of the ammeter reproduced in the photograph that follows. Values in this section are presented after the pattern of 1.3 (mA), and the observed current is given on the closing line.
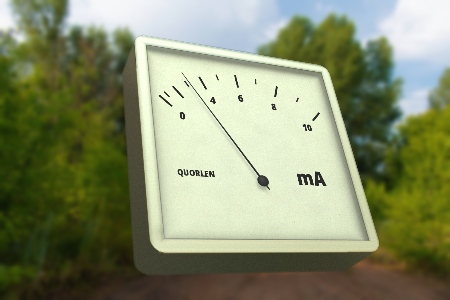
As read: 3 (mA)
